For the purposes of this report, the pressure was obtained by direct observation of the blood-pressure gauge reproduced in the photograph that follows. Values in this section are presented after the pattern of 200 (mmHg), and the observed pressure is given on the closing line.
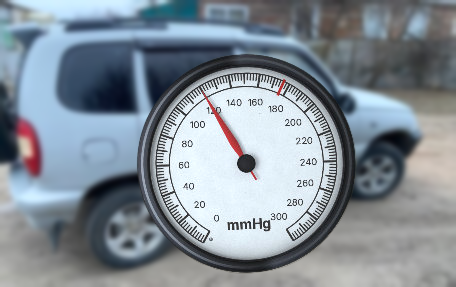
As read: 120 (mmHg)
